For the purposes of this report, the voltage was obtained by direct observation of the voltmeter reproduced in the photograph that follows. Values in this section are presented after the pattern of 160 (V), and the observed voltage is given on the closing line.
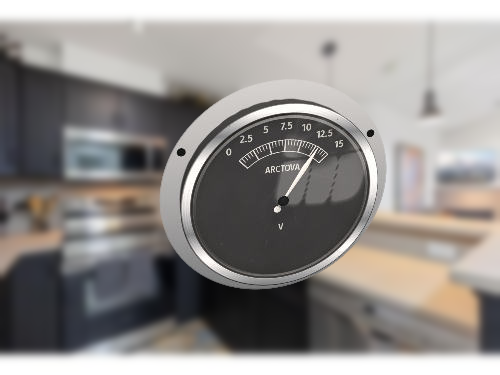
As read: 12.5 (V)
